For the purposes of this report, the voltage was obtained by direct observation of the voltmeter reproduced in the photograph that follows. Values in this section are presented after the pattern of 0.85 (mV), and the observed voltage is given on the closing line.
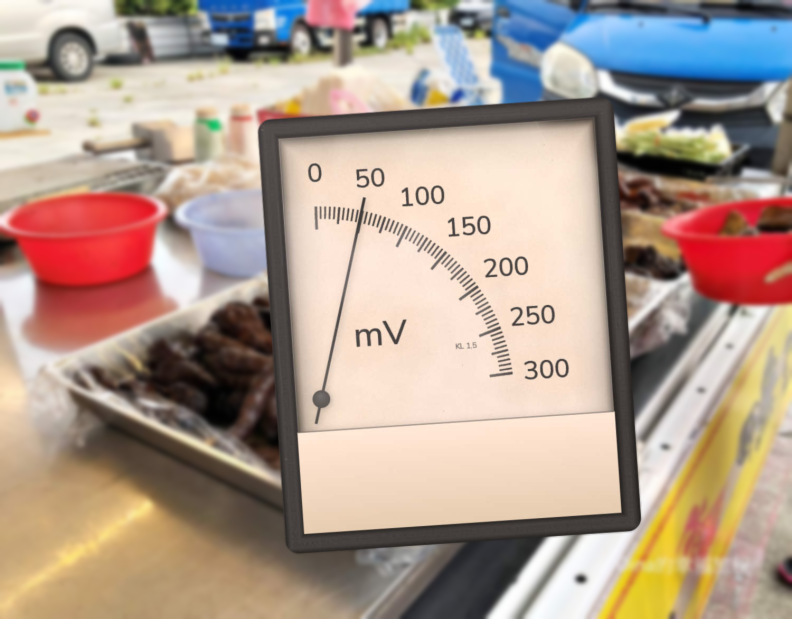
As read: 50 (mV)
